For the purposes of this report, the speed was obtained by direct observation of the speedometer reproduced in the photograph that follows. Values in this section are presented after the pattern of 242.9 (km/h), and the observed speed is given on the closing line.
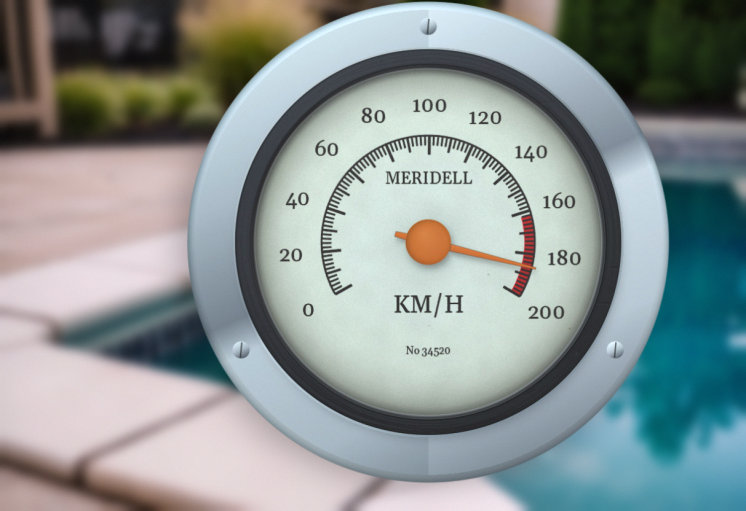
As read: 186 (km/h)
